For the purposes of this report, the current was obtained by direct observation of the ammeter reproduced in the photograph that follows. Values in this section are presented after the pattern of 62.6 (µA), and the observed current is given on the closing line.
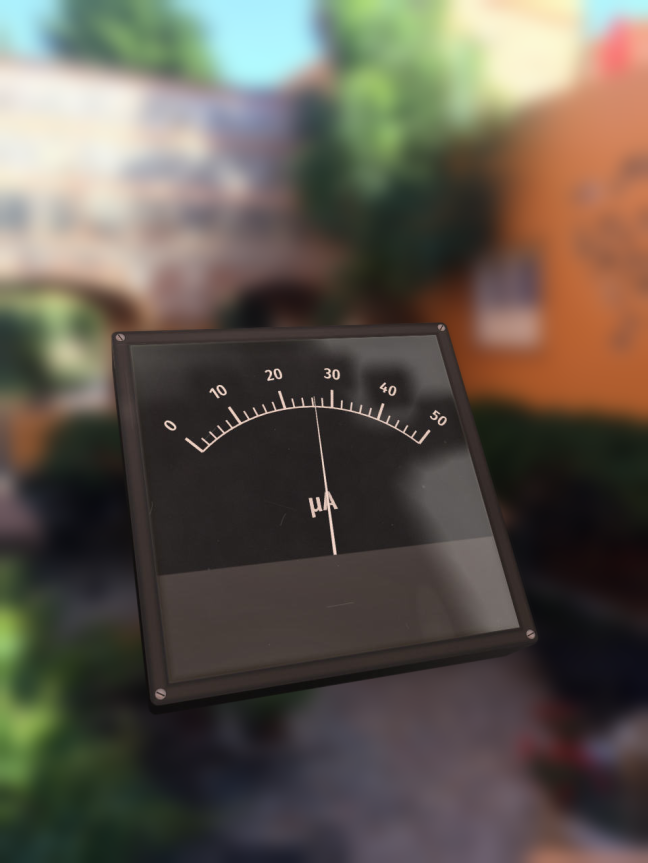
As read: 26 (µA)
